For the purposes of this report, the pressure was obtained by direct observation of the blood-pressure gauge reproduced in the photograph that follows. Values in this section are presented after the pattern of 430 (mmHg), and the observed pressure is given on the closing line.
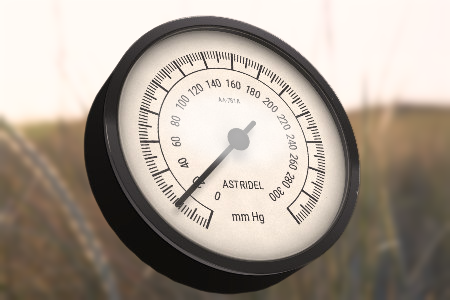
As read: 20 (mmHg)
